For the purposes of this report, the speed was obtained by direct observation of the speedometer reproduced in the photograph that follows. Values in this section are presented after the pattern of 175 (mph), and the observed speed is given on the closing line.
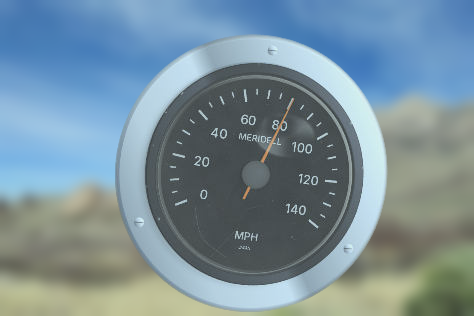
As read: 80 (mph)
